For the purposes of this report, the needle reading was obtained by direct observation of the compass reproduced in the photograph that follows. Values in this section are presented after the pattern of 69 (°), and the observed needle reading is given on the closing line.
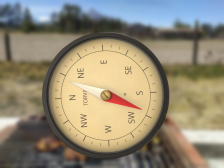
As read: 205 (°)
